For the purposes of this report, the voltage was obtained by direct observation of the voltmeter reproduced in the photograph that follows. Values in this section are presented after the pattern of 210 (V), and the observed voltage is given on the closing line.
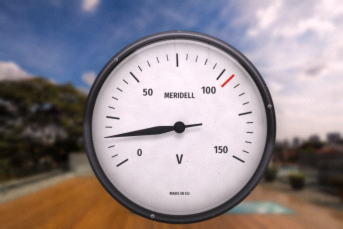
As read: 15 (V)
